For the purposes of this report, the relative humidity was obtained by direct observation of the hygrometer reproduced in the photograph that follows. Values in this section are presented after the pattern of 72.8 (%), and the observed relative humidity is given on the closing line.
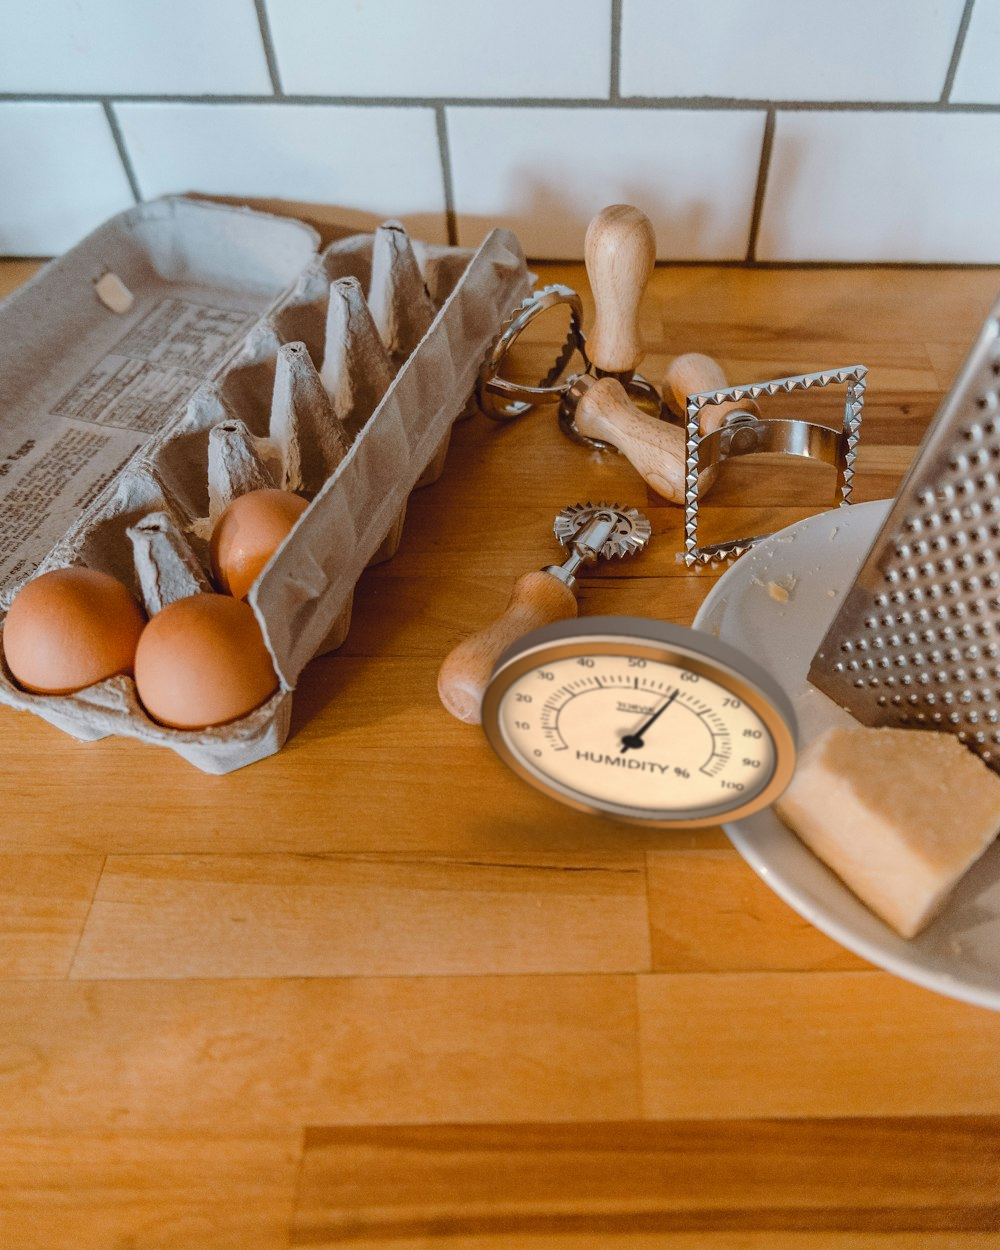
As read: 60 (%)
